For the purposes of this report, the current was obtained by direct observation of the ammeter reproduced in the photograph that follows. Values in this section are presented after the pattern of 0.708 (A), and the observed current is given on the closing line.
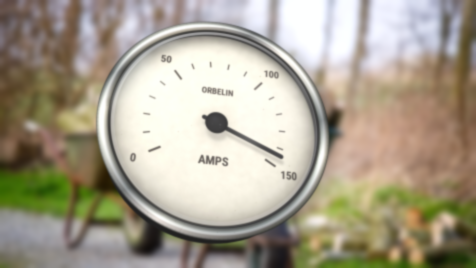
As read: 145 (A)
